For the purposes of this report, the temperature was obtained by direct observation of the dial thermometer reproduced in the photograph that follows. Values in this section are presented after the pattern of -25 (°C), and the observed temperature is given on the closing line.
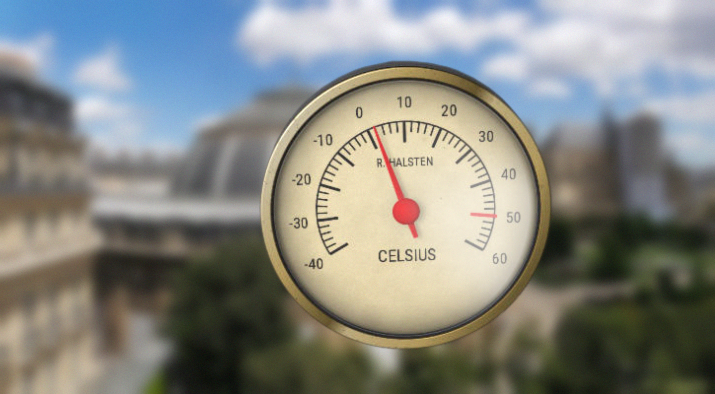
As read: 2 (°C)
